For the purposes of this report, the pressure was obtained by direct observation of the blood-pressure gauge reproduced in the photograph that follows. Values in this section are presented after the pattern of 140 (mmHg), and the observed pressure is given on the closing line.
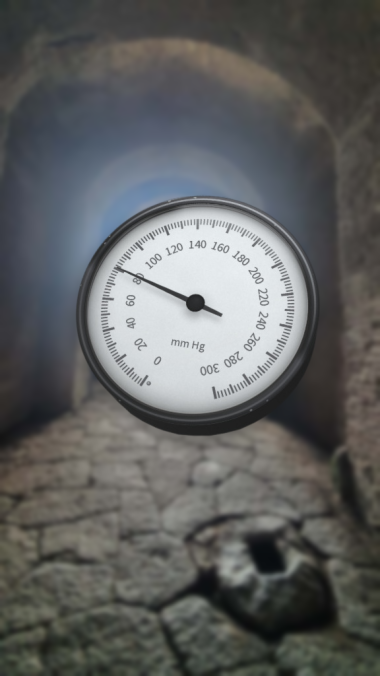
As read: 80 (mmHg)
